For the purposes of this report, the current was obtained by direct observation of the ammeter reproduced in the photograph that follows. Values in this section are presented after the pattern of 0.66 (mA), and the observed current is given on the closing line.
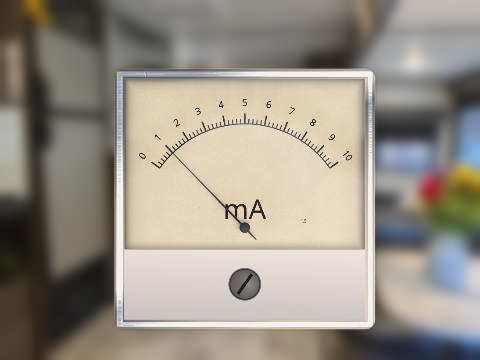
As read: 1 (mA)
